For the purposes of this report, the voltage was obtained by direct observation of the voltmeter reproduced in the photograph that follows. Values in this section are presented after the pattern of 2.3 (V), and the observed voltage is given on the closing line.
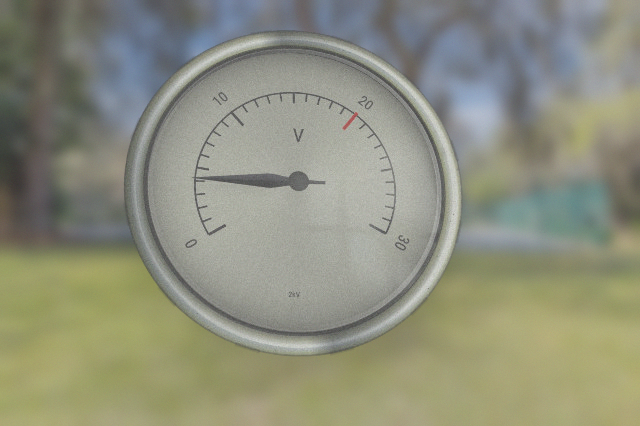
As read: 4 (V)
